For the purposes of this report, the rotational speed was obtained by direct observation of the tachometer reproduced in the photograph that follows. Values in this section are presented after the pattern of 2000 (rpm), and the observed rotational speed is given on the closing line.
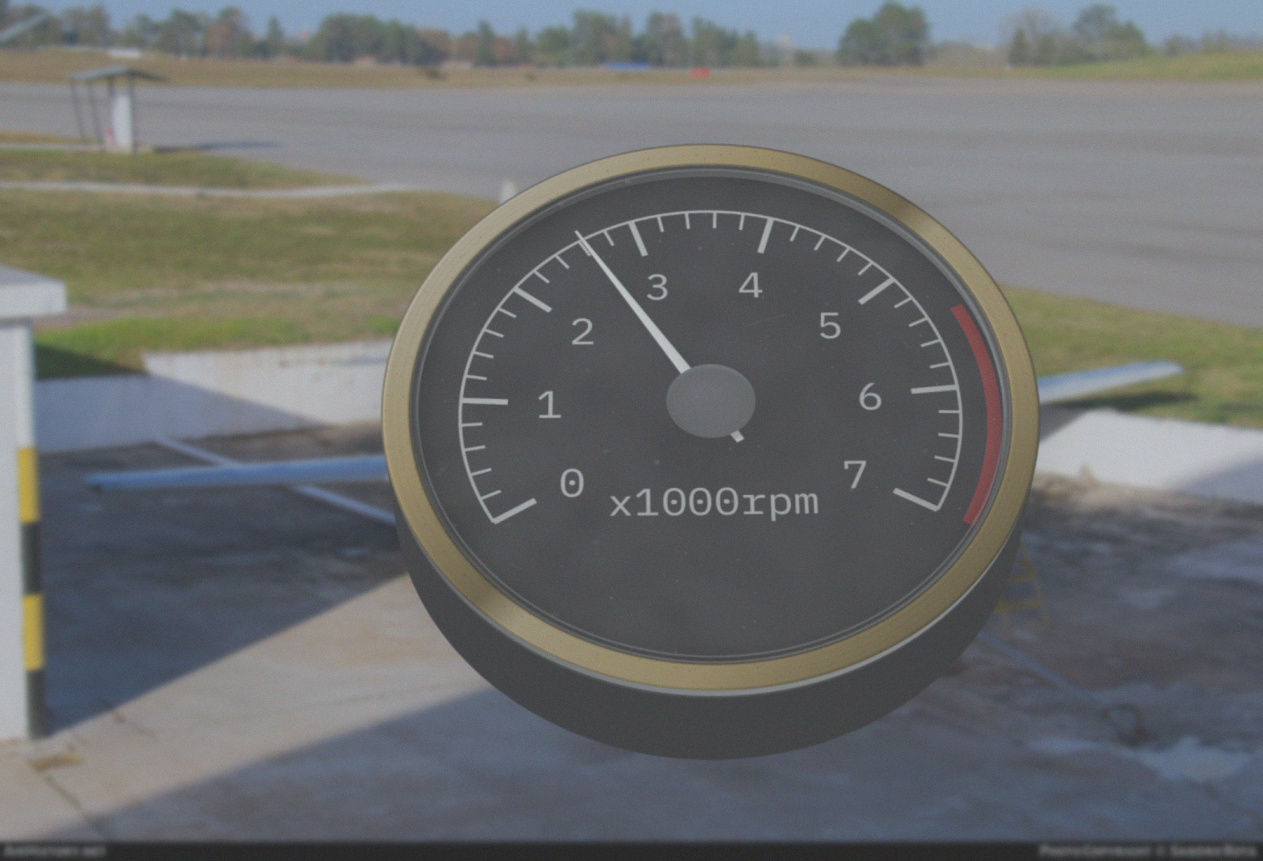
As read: 2600 (rpm)
